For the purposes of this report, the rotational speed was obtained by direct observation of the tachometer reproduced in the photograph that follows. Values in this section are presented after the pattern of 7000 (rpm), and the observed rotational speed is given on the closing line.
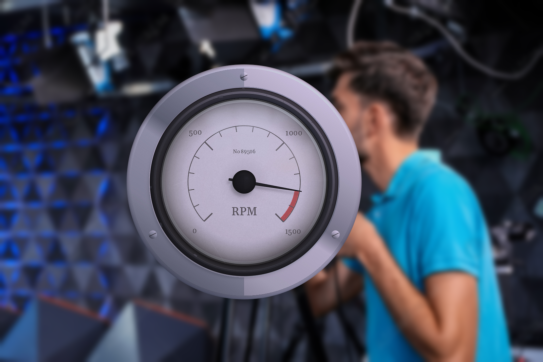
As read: 1300 (rpm)
